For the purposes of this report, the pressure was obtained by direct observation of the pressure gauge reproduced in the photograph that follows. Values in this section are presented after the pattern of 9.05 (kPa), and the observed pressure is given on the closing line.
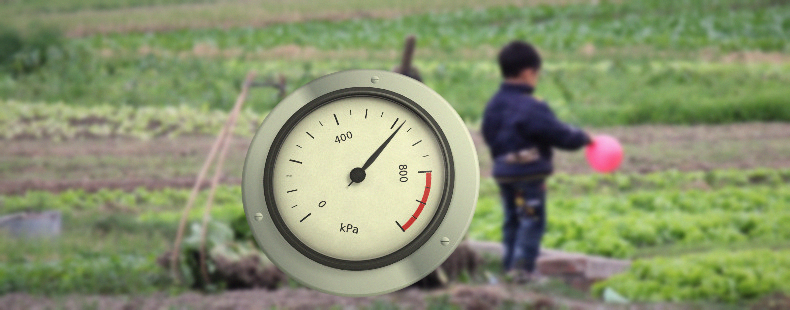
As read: 625 (kPa)
